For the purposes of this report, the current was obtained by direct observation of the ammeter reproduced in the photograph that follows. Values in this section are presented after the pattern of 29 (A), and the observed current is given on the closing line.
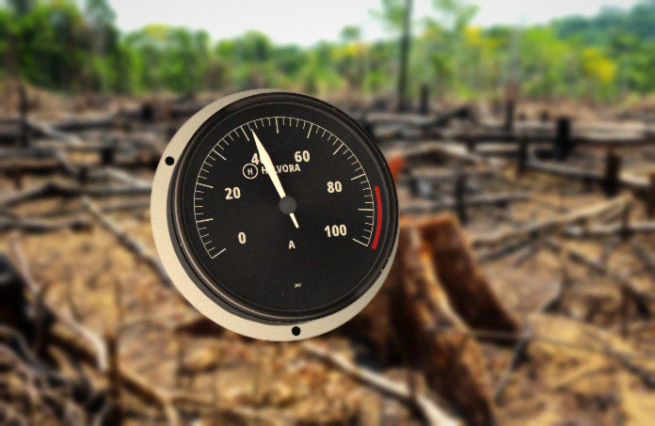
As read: 42 (A)
